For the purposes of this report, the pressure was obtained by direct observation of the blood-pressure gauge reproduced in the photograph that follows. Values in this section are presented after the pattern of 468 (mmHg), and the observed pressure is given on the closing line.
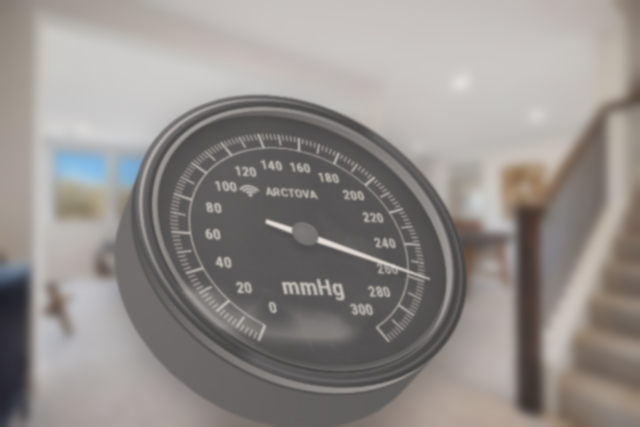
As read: 260 (mmHg)
